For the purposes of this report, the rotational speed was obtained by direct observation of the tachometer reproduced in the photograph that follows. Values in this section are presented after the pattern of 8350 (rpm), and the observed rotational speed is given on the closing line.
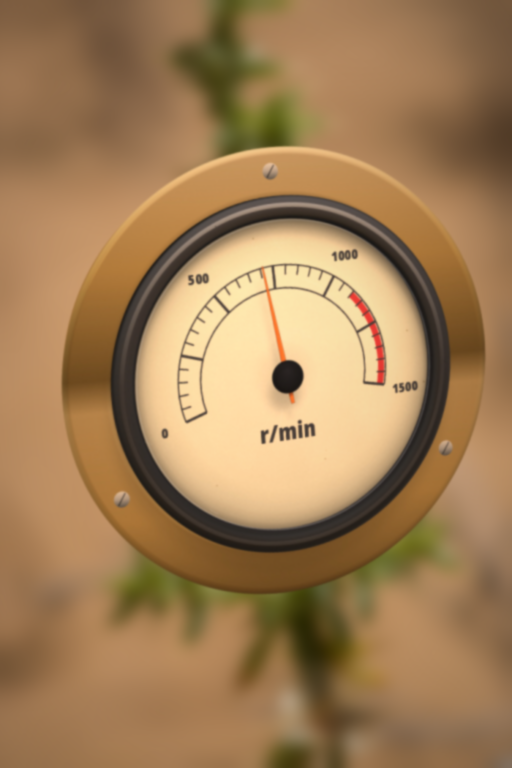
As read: 700 (rpm)
